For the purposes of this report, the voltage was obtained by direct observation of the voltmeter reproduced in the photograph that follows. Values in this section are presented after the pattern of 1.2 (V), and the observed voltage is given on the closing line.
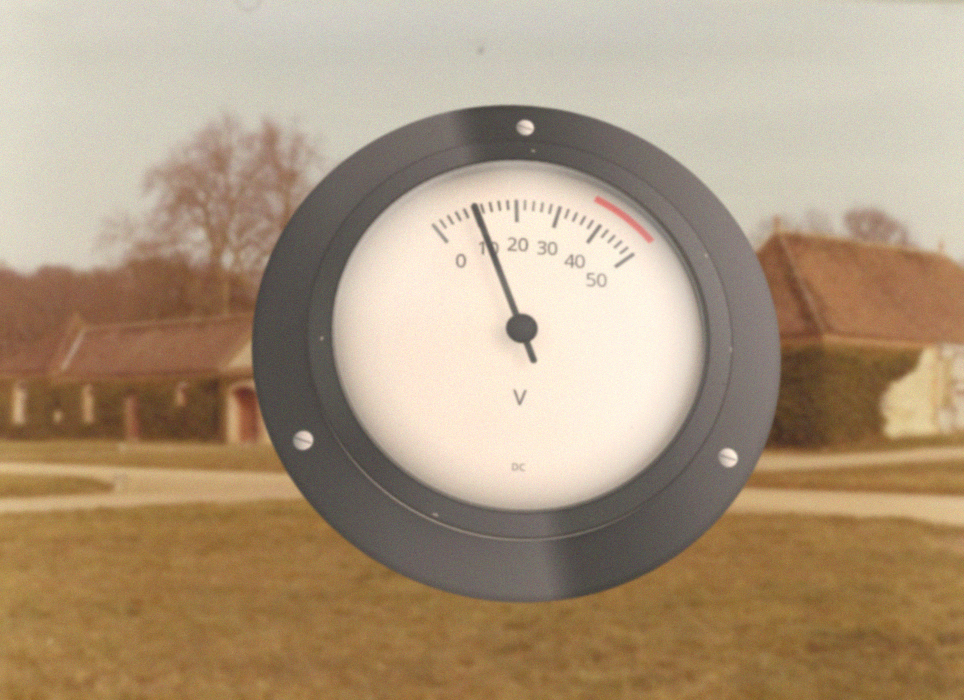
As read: 10 (V)
